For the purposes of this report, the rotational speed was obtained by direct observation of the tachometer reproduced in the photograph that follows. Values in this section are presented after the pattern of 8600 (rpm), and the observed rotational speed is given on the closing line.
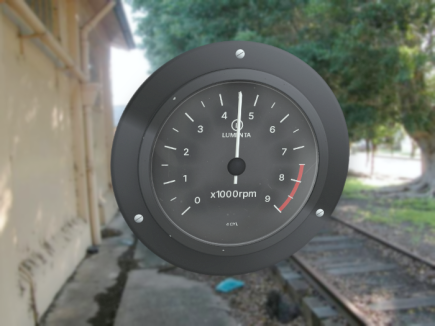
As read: 4500 (rpm)
